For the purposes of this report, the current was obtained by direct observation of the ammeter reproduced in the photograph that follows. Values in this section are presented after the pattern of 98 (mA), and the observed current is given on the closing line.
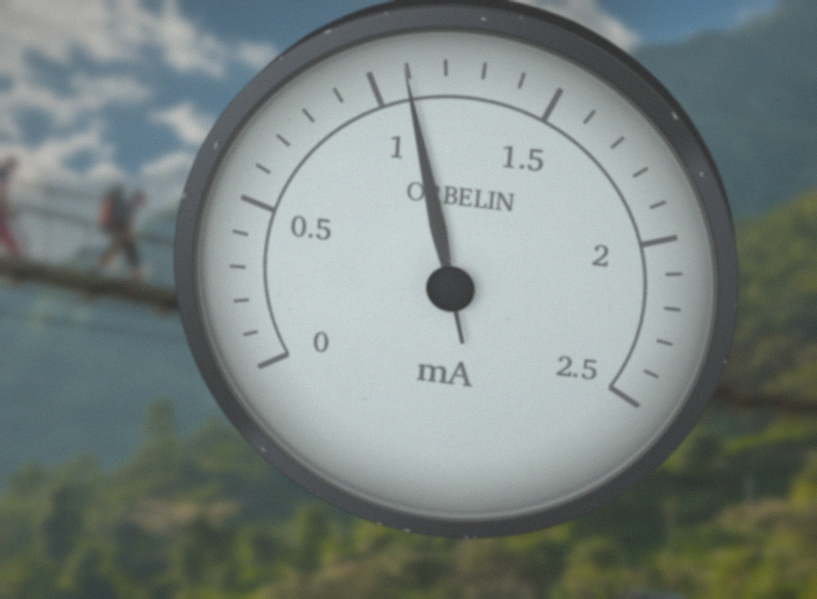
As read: 1.1 (mA)
